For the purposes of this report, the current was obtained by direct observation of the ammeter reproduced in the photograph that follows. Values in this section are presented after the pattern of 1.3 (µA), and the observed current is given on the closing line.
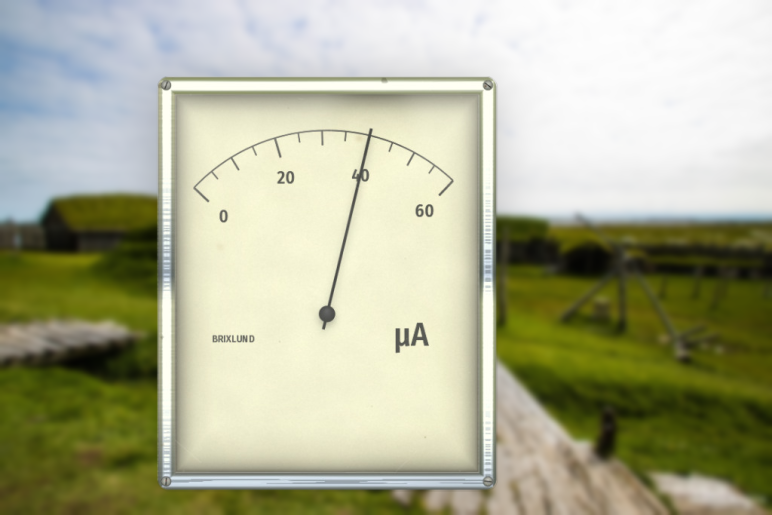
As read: 40 (µA)
